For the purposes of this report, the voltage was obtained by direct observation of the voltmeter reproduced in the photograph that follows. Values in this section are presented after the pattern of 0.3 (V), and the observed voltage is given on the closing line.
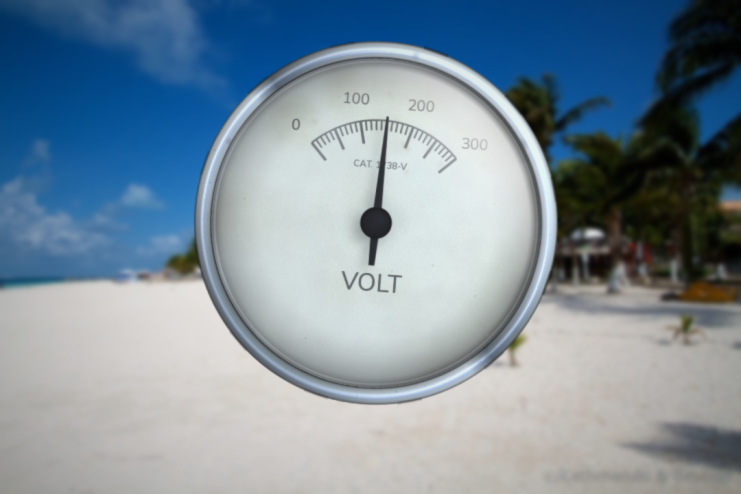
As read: 150 (V)
